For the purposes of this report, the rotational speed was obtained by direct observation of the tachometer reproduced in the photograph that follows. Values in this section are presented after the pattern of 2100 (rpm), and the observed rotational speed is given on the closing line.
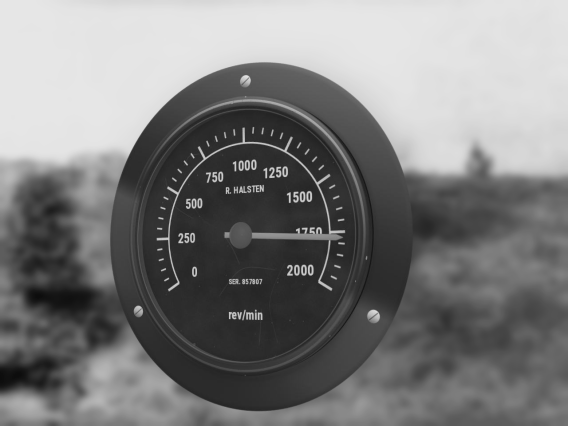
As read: 1775 (rpm)
